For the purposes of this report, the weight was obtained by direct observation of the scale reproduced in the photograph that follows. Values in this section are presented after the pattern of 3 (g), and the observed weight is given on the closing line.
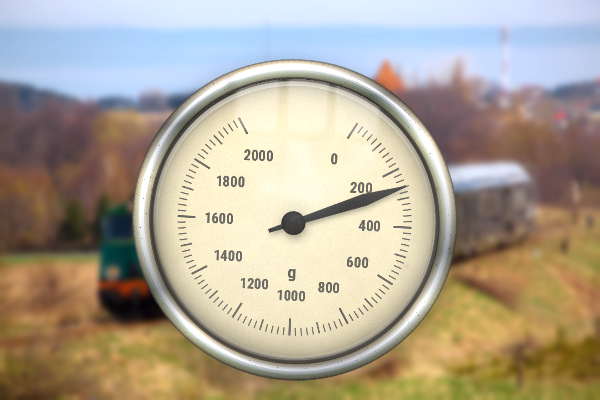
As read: 260 (g)
